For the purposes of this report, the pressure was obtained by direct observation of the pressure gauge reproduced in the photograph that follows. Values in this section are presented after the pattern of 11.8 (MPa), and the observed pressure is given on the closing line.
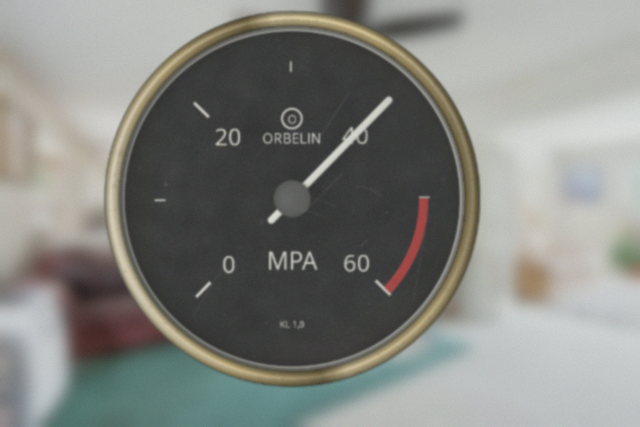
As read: 40 (MPa)
